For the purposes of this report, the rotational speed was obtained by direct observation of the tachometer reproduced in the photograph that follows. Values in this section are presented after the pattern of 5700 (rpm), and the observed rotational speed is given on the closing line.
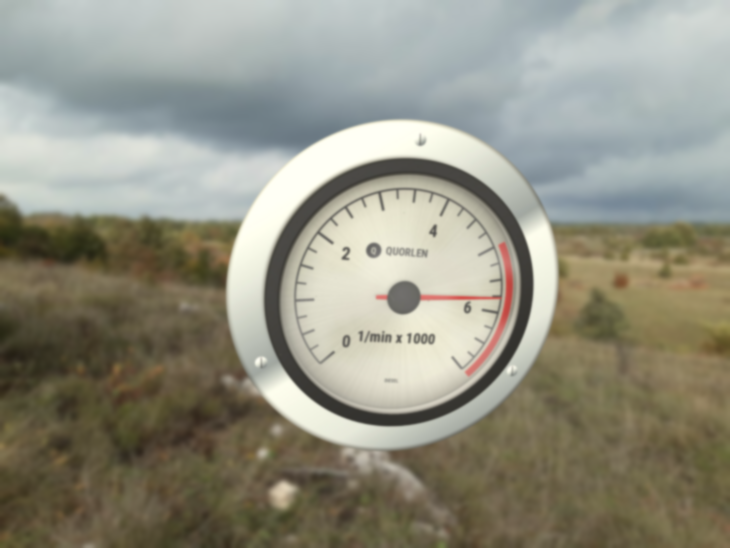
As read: 5750 (rpm)
